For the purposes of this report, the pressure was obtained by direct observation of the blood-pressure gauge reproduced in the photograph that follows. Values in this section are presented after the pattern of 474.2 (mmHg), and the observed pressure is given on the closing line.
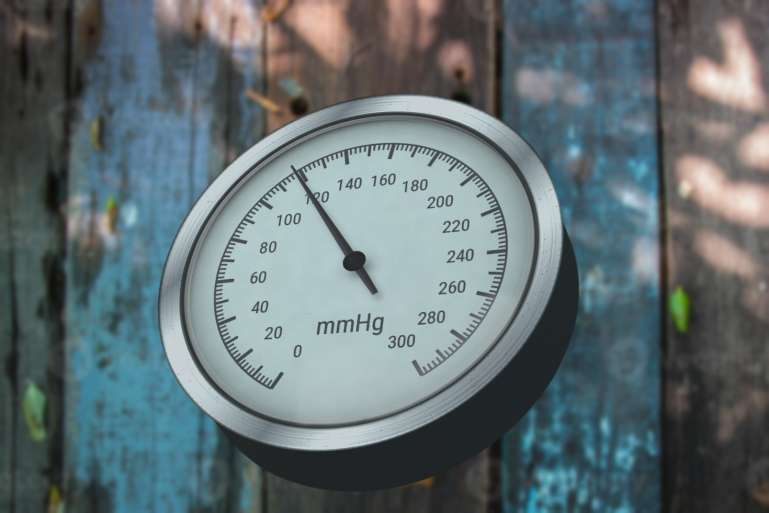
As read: 118 (mmHg)
